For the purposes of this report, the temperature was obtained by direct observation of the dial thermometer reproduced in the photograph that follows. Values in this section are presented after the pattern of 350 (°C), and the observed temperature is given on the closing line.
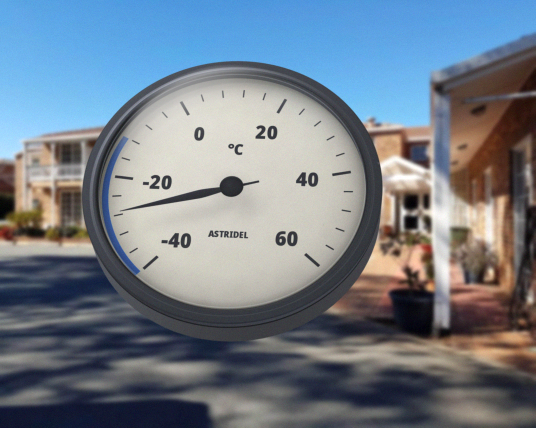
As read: -28 (°C)
